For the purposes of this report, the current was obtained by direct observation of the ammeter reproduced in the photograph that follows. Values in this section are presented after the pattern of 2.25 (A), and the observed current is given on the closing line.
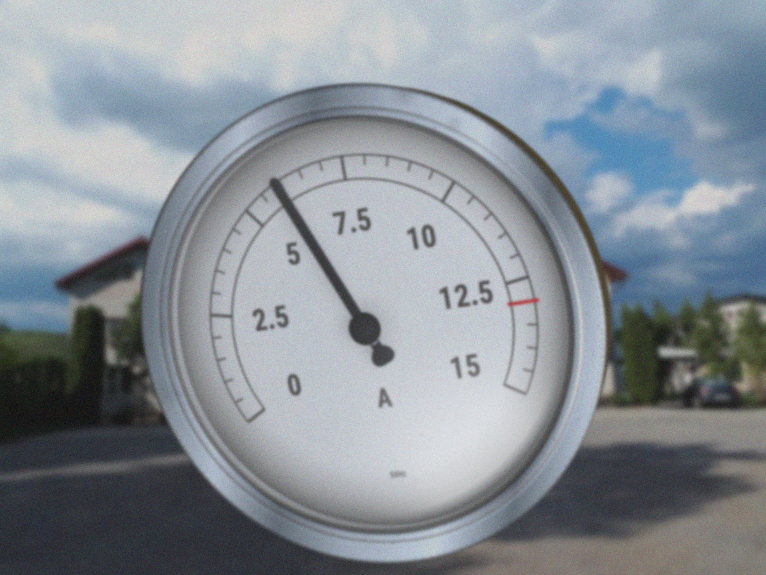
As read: 6 (A)
